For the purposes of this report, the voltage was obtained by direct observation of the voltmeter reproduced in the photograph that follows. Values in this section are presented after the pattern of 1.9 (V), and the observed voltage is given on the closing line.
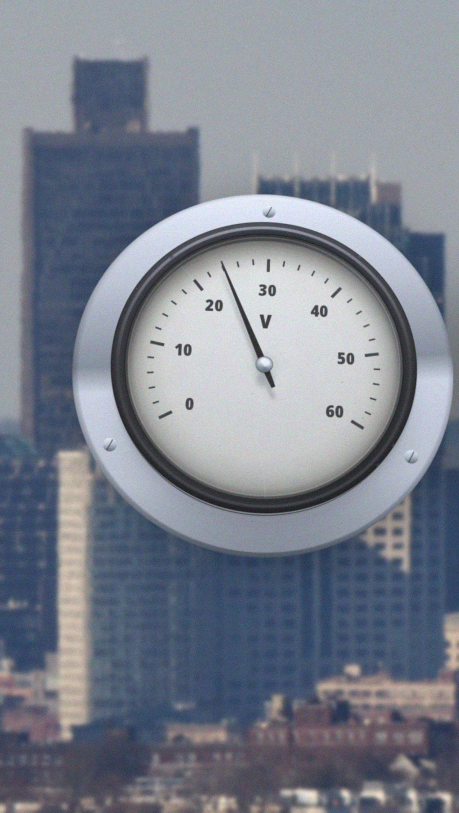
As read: 24 (V)
